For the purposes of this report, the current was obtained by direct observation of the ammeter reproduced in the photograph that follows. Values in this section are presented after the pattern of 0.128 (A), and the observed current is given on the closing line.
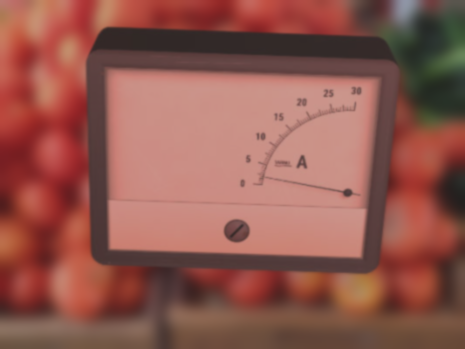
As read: 2.5 (A)
